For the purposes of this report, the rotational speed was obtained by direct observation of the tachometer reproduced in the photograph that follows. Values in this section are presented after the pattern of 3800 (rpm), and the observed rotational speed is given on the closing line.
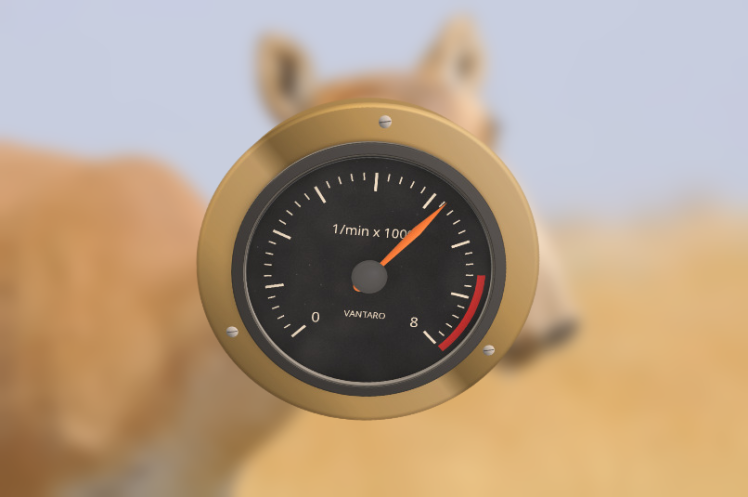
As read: 5200 (rpm)
